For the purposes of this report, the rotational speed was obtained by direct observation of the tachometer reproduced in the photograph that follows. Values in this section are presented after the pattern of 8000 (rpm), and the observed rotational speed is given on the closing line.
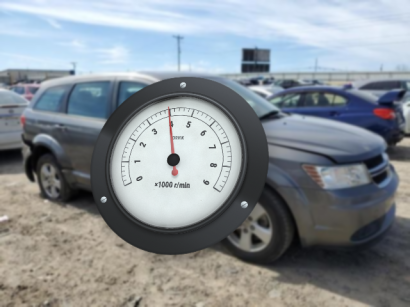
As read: 4000 (rpm)
